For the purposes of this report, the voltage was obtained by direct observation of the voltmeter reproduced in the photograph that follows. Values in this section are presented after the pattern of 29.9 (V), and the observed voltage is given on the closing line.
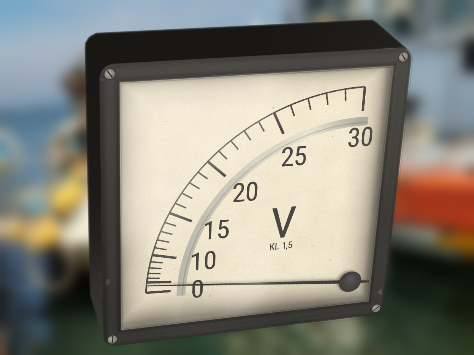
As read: 5 (V)
